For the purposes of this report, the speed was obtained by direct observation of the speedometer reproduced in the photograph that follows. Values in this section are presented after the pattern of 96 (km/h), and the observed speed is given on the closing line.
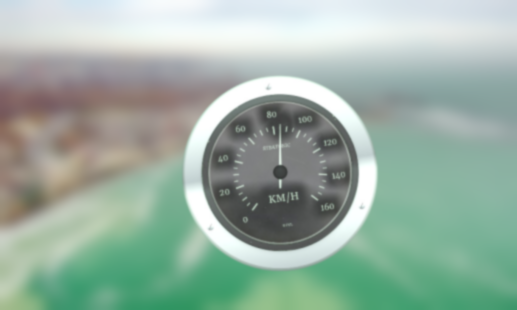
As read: 85 (km/h)
